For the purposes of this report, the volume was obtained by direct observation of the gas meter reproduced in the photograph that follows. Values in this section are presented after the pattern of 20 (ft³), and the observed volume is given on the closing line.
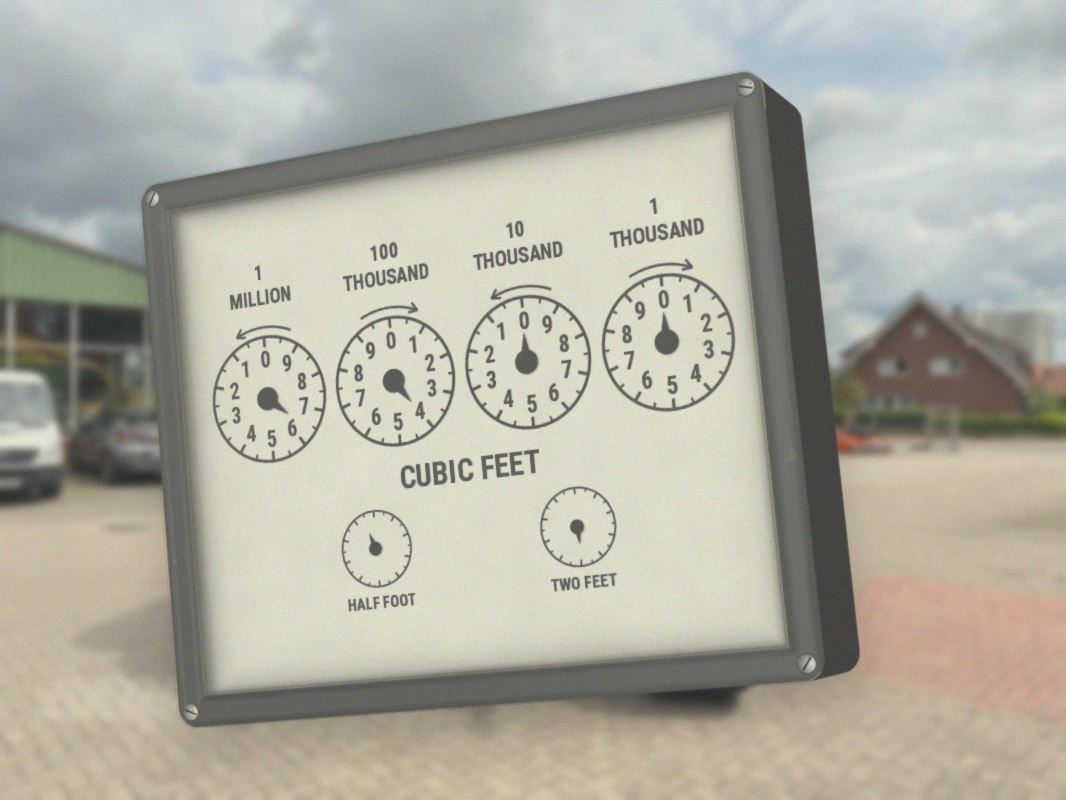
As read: 640000 (ft³)
